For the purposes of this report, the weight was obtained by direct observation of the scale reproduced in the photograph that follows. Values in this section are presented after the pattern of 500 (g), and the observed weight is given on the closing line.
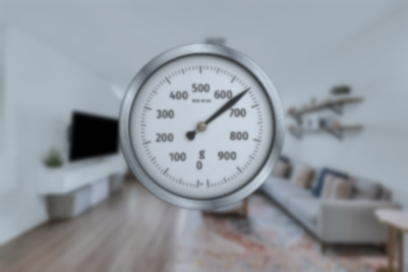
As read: 650 (g)
